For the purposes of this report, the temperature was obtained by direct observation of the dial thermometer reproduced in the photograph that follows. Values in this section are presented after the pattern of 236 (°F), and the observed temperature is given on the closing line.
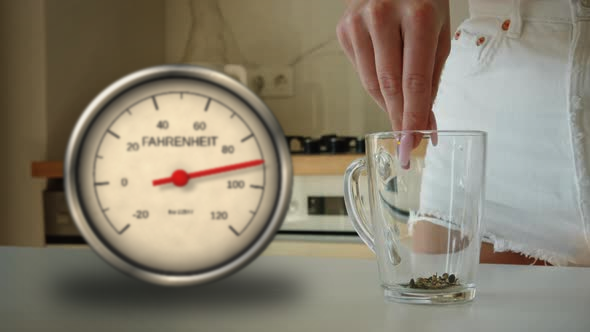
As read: 90 (°F)
